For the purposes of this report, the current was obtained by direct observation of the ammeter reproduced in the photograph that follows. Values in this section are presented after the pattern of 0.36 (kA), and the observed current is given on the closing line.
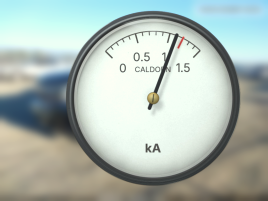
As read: 1.1 (kA)
